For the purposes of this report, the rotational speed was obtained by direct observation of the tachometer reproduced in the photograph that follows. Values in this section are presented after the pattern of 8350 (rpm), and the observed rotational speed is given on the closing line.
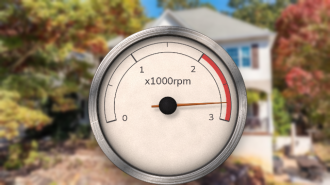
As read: 2750 (rpm)
